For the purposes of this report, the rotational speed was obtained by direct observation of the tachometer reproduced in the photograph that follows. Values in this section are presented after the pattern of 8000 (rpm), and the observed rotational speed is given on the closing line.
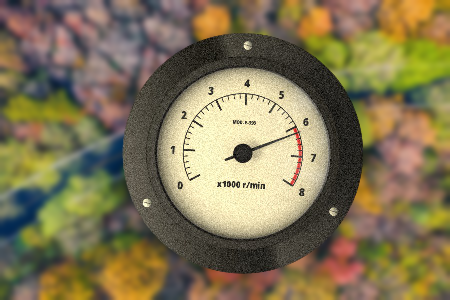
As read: 6200 (rpm)
